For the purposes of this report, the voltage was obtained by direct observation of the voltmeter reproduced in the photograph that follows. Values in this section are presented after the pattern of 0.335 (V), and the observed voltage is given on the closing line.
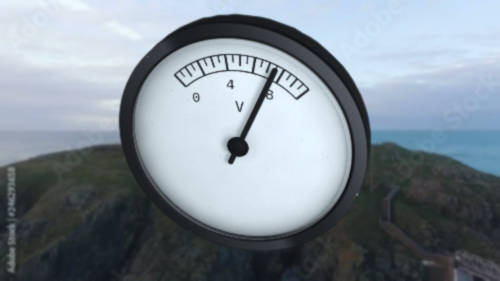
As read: 7.5 (V)
